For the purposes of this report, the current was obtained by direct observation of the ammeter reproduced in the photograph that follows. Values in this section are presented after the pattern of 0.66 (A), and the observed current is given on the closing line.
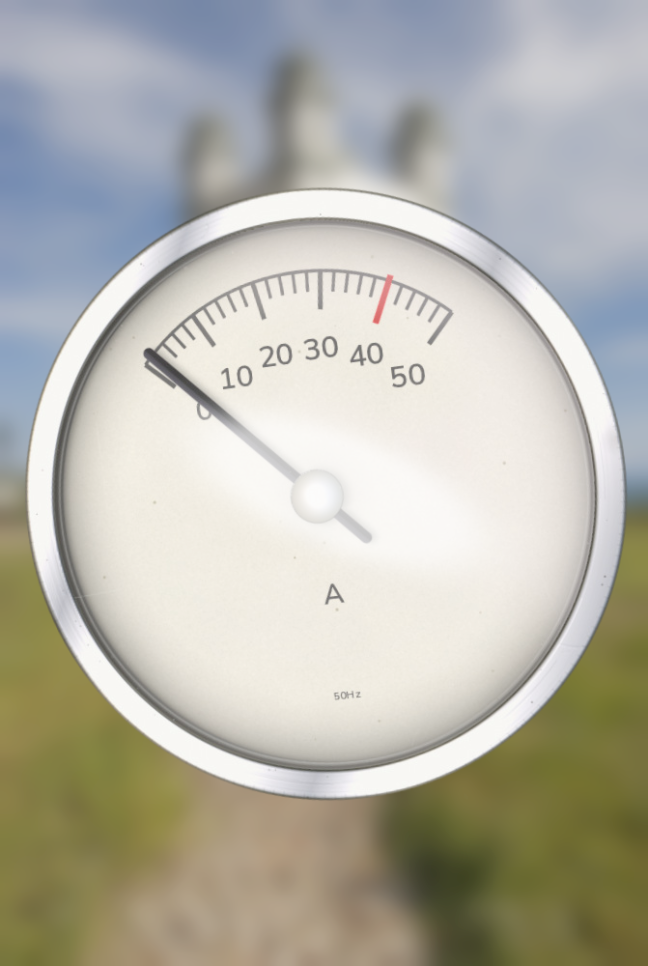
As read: 2 (A)
